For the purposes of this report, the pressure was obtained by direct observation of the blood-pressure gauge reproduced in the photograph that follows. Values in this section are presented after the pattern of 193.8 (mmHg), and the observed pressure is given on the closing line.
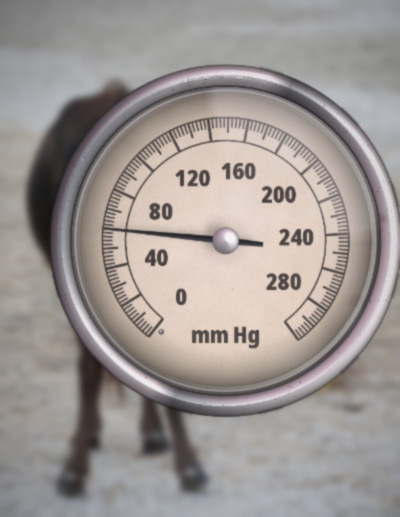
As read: 60 (mmHg)
